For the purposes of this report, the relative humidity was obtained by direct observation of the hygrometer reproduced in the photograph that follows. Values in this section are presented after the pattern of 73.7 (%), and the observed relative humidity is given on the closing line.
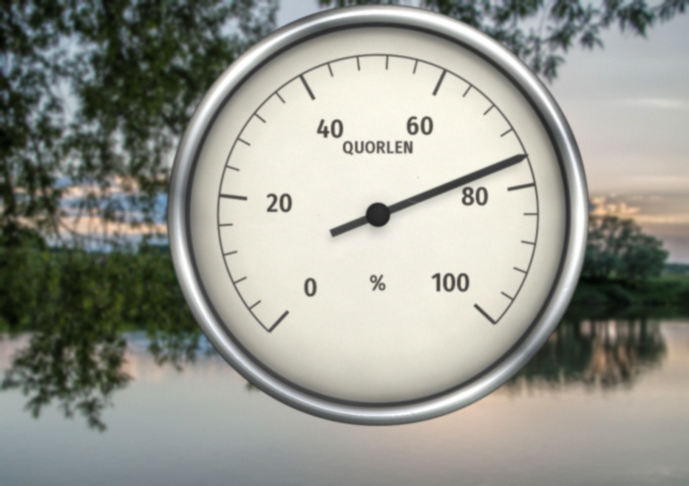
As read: 76 (%)
